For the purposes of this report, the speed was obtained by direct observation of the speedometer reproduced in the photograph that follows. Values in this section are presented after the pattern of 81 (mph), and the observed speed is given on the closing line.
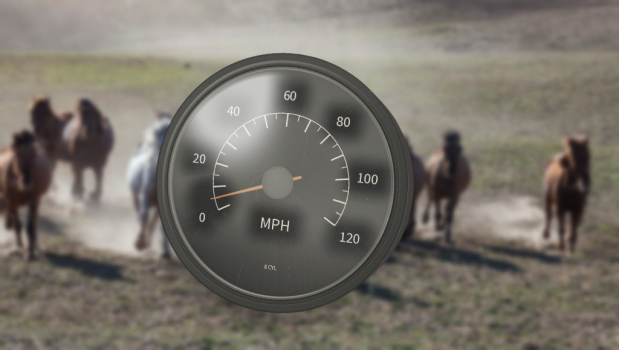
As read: 5 (mph)
